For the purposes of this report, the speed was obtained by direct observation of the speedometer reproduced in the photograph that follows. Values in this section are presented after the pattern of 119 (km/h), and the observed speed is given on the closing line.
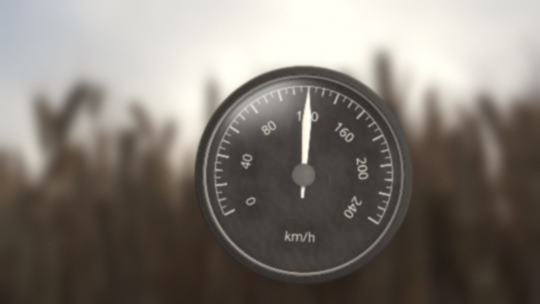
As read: 120 (km/h)
